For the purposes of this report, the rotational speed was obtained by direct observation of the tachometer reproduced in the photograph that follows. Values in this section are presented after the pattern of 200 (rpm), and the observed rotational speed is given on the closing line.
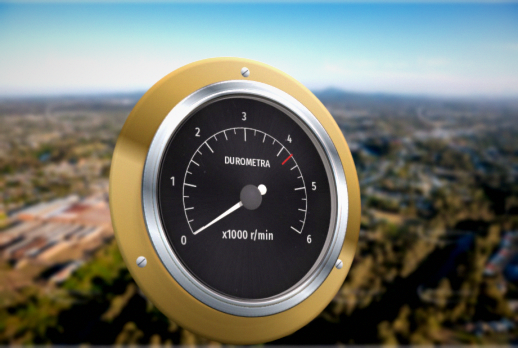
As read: 0 (rpm)
